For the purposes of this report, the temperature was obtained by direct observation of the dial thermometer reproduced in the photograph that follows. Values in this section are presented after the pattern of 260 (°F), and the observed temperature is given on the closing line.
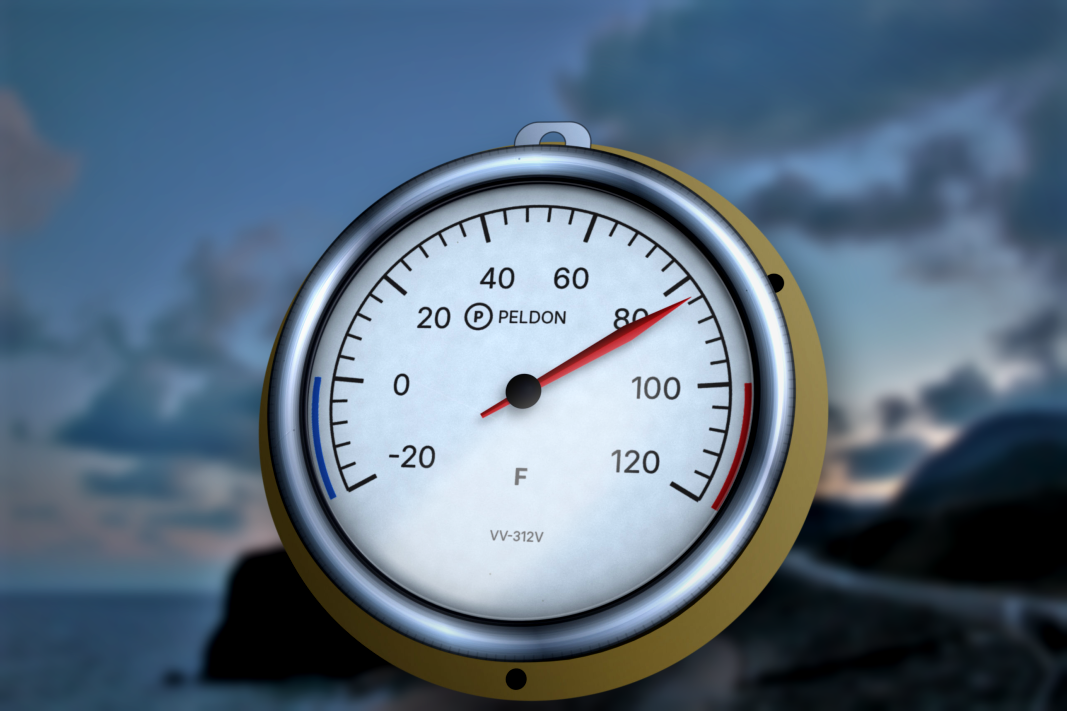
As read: 84 (°F)
